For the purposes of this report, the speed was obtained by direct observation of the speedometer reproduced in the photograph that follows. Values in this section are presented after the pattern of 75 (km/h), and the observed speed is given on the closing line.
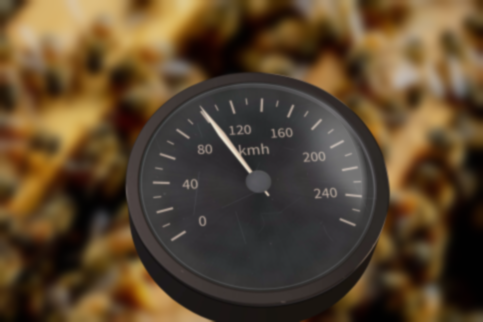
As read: 100 (km/h)
